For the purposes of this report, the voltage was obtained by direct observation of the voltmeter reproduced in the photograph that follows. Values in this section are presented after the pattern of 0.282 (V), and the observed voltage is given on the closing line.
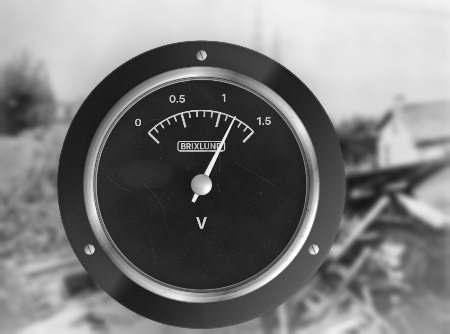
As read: 1.2 (V)
